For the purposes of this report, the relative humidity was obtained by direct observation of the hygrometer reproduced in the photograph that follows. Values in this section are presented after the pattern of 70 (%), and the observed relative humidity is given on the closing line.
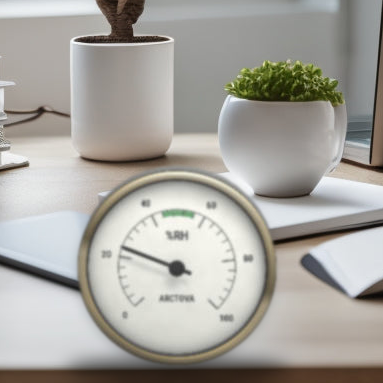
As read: 24 (%)
